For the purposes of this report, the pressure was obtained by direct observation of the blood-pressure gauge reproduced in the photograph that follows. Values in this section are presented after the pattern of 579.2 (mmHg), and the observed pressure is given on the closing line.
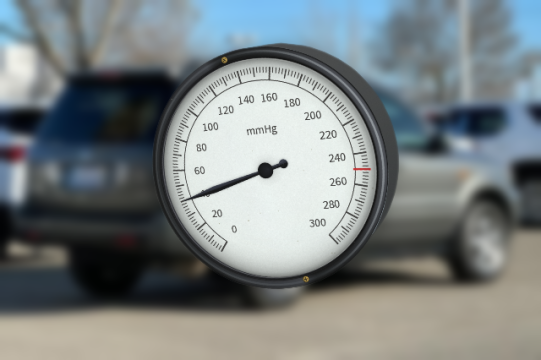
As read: 40 (mmHg)
